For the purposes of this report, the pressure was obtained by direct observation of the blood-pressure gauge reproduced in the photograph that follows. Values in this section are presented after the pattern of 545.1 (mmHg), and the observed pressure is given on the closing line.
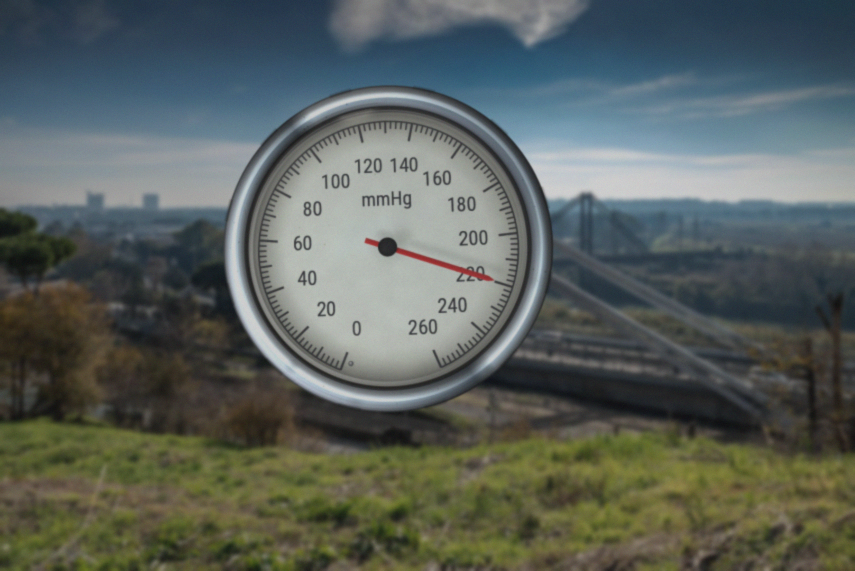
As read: 220 (mmHg)
